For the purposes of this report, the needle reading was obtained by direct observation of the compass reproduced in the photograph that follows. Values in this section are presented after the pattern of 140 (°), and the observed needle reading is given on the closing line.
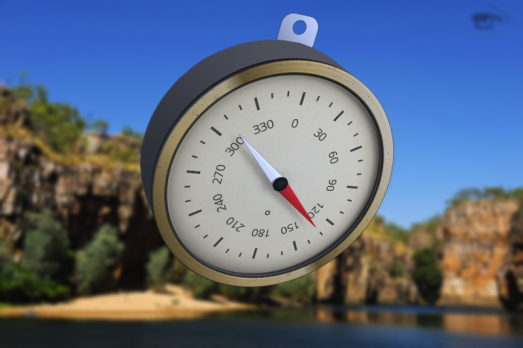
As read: 130 (°)
